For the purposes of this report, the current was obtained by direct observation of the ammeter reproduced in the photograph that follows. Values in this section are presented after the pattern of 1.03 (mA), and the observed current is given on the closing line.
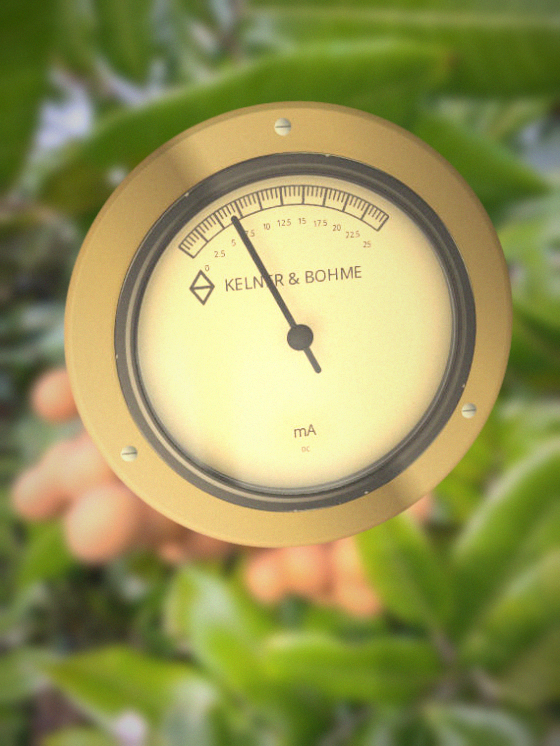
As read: 6.5 (mA)
